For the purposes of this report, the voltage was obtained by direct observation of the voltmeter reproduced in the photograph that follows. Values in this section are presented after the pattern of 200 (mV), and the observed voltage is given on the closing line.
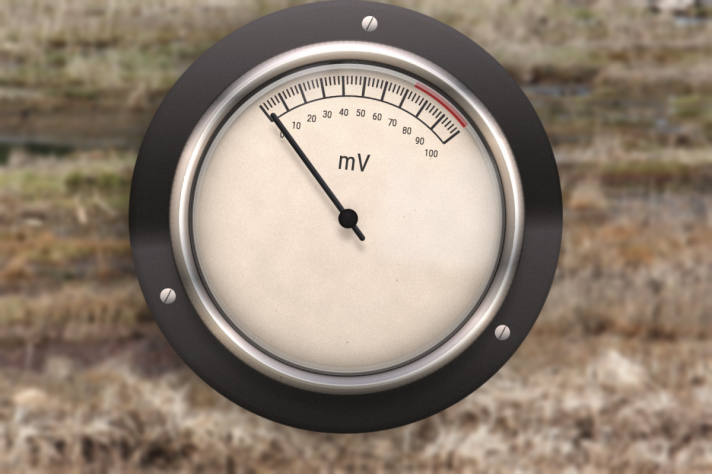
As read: 2 (mV)
